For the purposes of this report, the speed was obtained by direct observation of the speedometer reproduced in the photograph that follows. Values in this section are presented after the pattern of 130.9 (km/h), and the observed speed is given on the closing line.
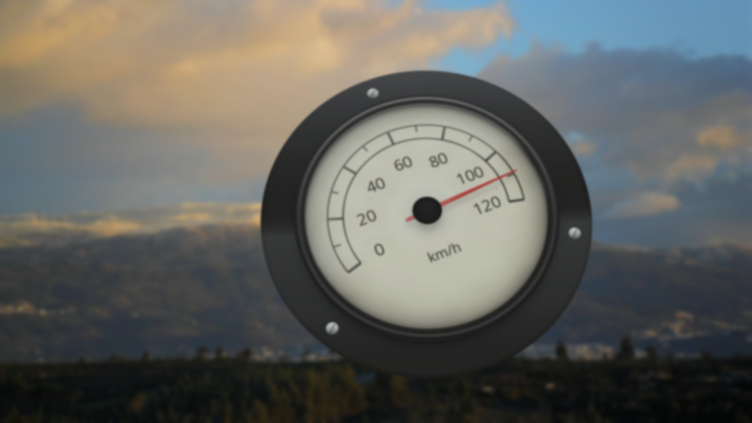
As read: 110 (km/h)
